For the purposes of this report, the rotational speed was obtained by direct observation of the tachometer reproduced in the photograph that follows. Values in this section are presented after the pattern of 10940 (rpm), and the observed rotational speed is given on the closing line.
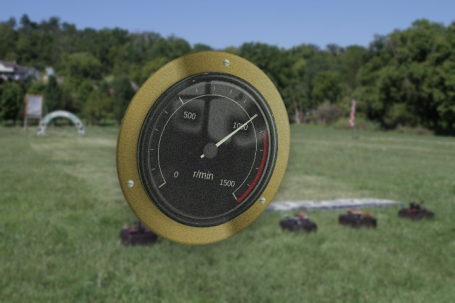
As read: 1000 (rpm)
